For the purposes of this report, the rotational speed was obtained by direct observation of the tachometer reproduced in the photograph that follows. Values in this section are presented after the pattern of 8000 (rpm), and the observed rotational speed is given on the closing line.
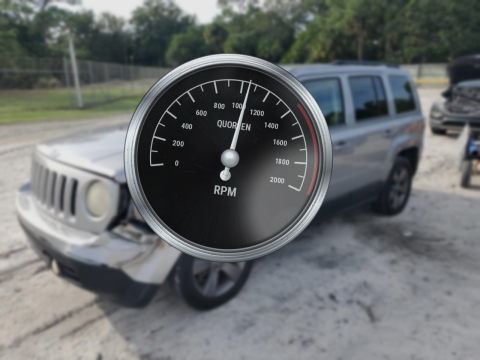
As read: 1050 (rpm)
